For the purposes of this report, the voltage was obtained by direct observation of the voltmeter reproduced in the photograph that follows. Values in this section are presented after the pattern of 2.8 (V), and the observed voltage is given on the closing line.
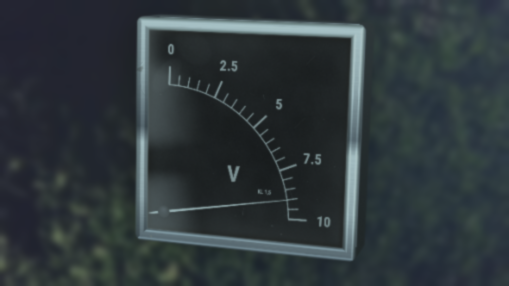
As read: 9 (V)
